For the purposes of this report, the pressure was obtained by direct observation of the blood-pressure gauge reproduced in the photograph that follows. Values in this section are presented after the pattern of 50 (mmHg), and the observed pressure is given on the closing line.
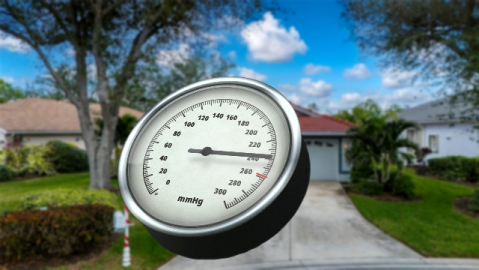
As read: 240 (mmHg)
